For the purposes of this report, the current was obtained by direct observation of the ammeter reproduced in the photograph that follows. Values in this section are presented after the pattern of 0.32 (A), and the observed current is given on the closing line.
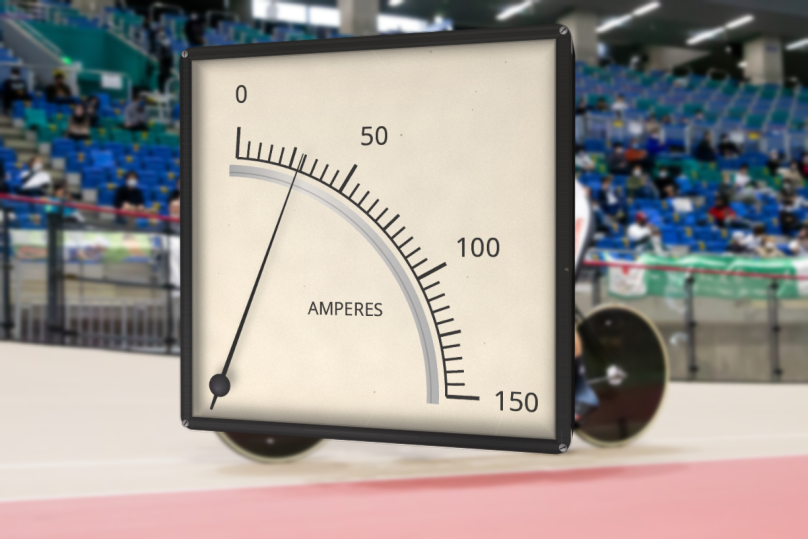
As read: 30 (A)
